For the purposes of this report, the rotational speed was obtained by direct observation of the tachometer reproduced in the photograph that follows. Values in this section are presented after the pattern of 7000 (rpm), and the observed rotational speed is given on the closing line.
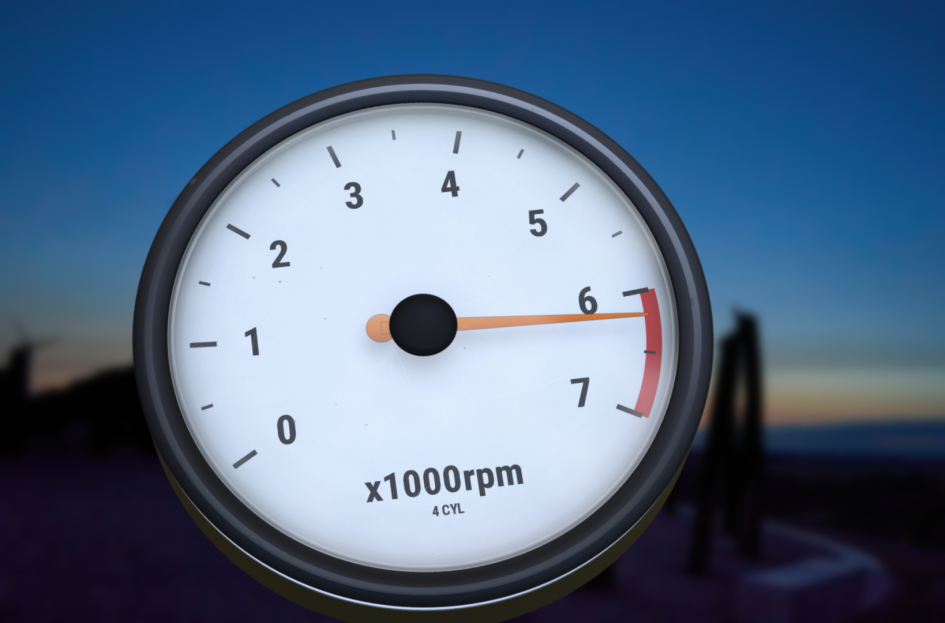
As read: 6250 (rpm)
